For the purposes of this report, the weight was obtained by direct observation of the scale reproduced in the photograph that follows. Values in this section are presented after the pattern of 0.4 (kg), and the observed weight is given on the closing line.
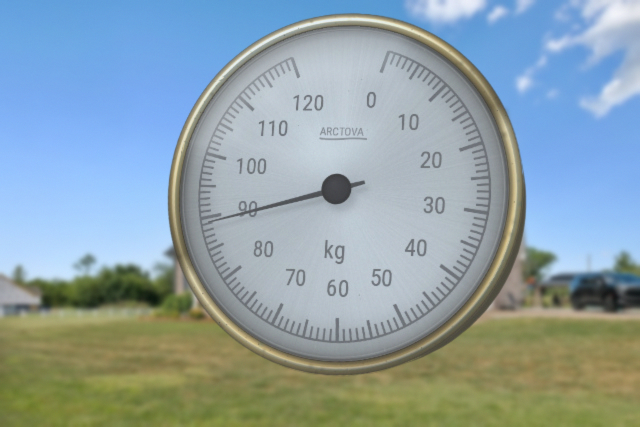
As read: 89 (kg)
